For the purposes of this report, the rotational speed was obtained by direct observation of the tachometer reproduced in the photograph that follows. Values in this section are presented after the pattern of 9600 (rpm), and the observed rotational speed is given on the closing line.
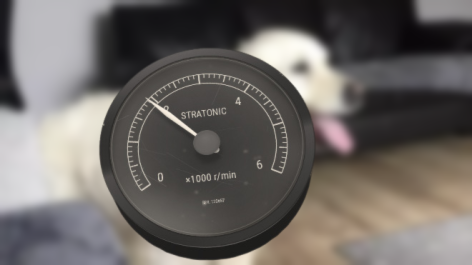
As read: 1900 (rpm)
